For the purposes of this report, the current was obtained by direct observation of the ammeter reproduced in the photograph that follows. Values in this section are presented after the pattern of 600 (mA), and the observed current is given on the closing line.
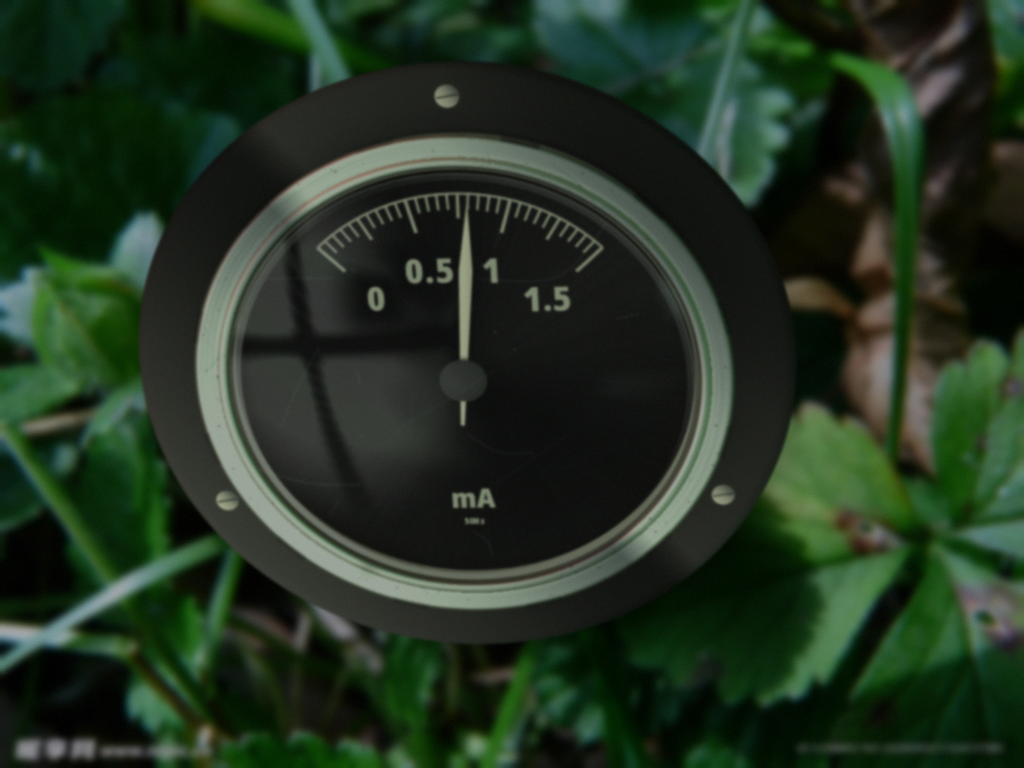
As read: 0.8 (mA)
